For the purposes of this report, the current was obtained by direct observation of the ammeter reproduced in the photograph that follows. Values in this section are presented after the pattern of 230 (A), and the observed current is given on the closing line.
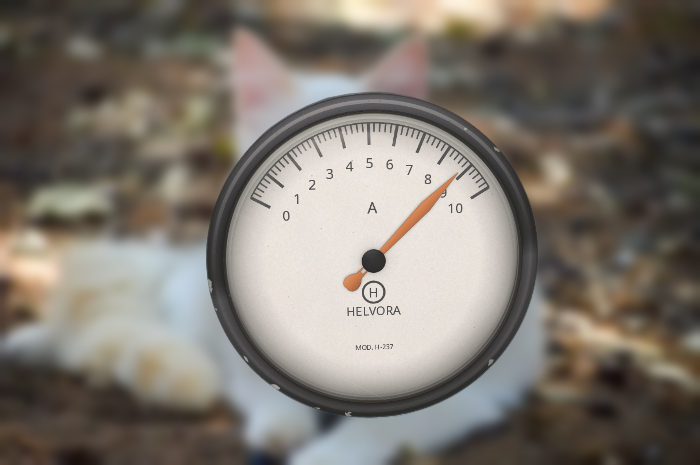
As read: 8.8 (A)
